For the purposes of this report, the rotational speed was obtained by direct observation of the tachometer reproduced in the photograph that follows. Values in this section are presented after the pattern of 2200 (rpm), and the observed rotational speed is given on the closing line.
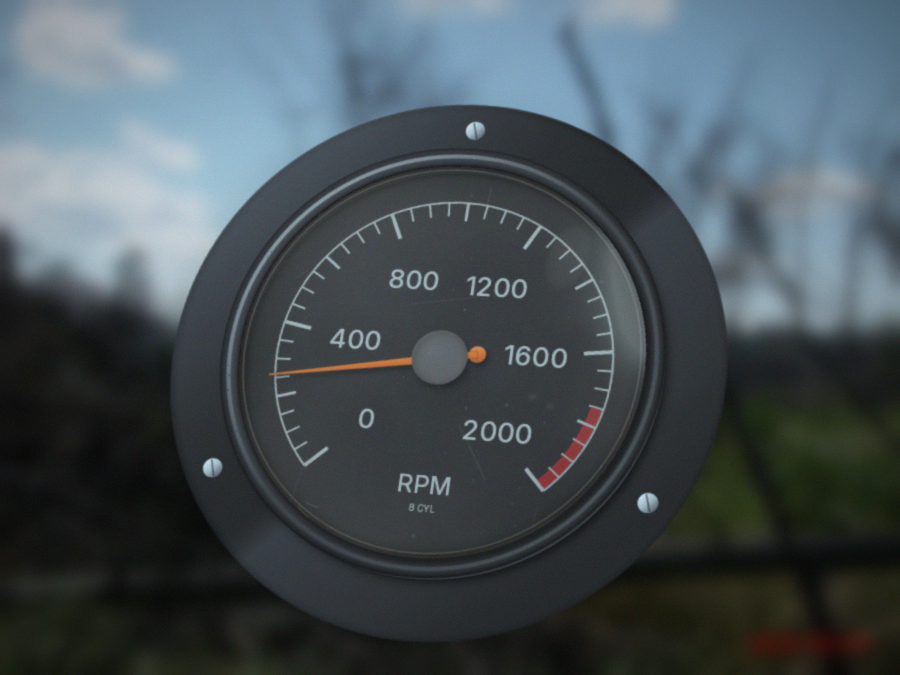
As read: 250 (rpm)
